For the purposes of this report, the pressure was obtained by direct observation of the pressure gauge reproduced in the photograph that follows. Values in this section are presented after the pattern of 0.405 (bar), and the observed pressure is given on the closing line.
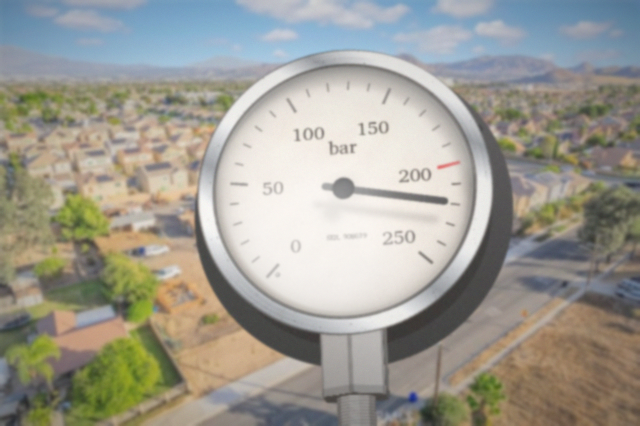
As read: 220 (bar)
